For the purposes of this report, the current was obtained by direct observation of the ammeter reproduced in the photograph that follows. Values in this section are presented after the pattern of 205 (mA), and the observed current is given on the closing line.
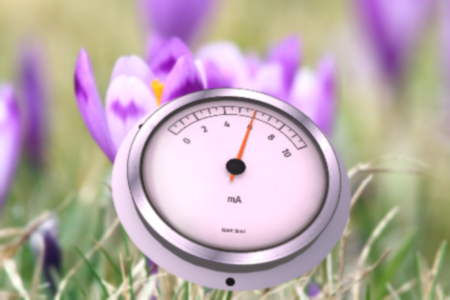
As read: 6 (mA)
